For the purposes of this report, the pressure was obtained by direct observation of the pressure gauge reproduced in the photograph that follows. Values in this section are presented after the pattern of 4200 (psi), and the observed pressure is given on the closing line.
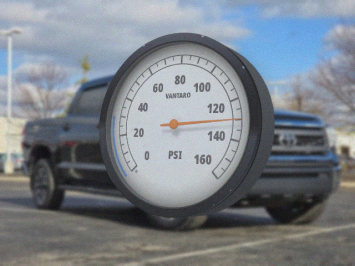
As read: 130 (psi)
